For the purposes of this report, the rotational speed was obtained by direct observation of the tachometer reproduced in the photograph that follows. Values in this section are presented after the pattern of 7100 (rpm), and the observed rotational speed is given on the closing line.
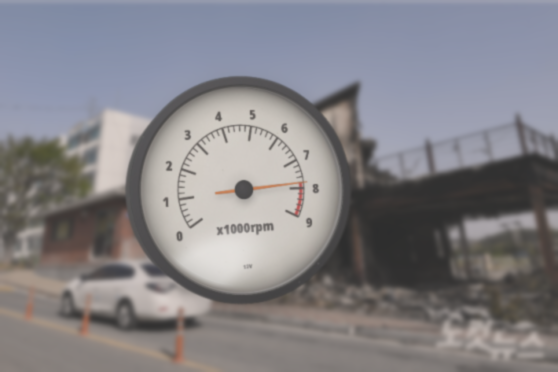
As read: 7800 (rpm)
